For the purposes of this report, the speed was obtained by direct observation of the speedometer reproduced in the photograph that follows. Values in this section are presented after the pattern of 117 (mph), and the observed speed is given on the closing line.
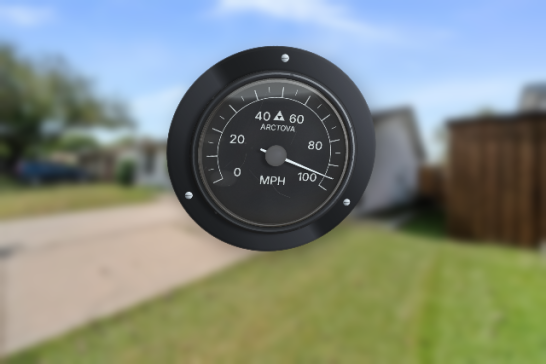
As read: 95 (mph)
